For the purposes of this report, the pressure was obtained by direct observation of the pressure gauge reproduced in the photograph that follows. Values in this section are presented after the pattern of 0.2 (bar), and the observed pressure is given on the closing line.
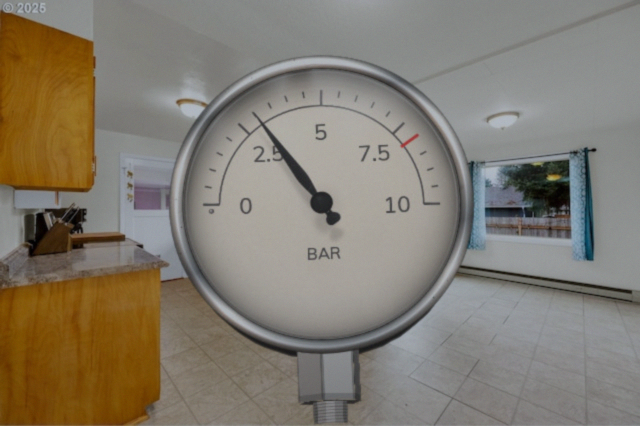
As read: 3 (bar)
